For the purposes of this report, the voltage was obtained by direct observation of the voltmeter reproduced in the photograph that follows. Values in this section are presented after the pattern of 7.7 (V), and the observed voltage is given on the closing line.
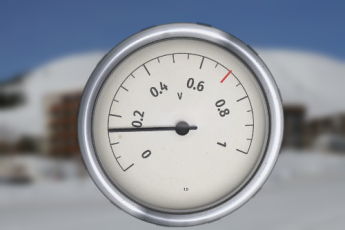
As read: 0.15 (V)
